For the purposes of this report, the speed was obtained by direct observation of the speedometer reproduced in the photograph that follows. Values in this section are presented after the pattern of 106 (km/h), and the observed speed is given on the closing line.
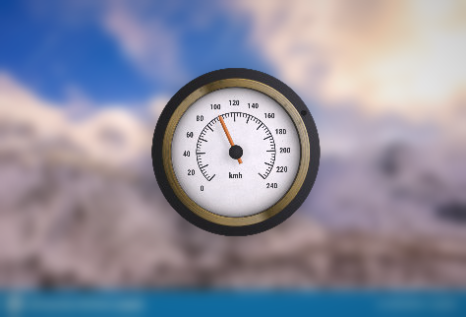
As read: 100 (km/h)
